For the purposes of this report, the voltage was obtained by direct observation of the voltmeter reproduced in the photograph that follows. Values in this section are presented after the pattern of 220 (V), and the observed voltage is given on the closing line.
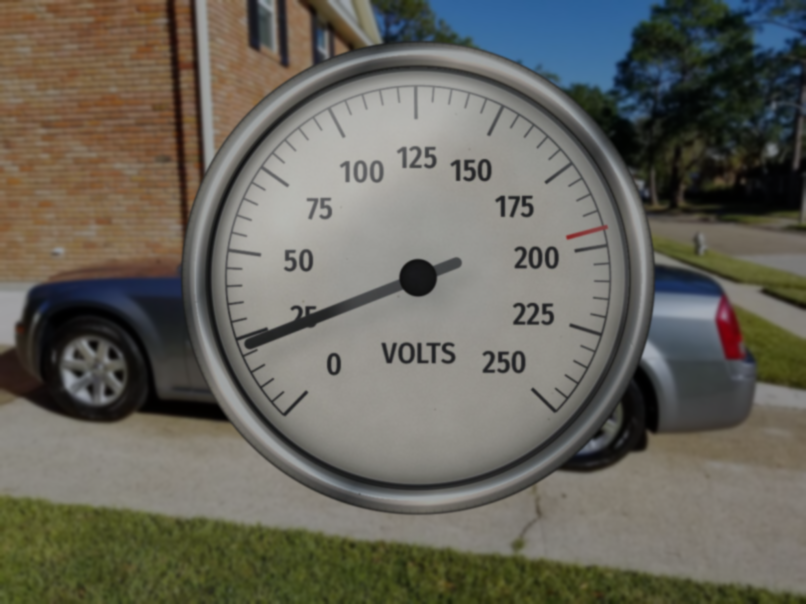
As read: 22.5 (V)
